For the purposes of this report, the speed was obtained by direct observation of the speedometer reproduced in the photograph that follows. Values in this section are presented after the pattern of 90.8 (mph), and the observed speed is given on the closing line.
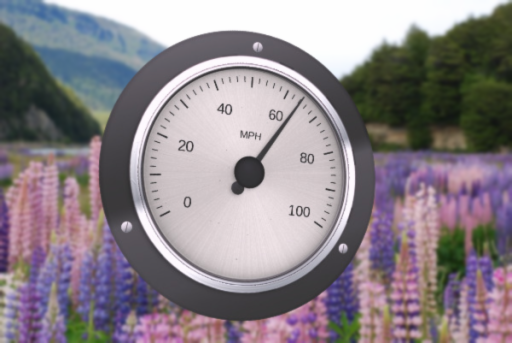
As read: 64 (mph)
